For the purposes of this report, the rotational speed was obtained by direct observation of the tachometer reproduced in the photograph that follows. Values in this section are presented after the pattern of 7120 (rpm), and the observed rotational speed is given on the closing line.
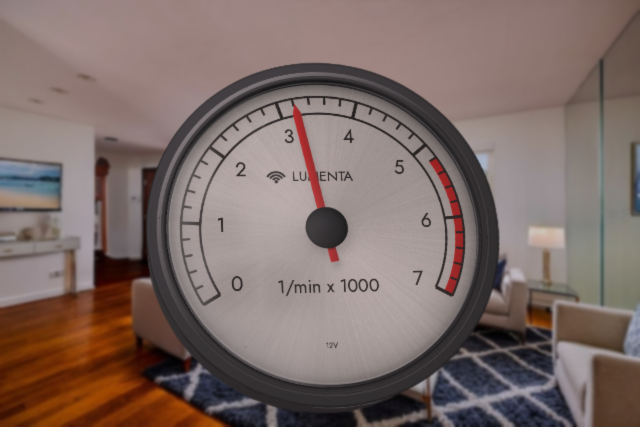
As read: 3200 (rpm)
